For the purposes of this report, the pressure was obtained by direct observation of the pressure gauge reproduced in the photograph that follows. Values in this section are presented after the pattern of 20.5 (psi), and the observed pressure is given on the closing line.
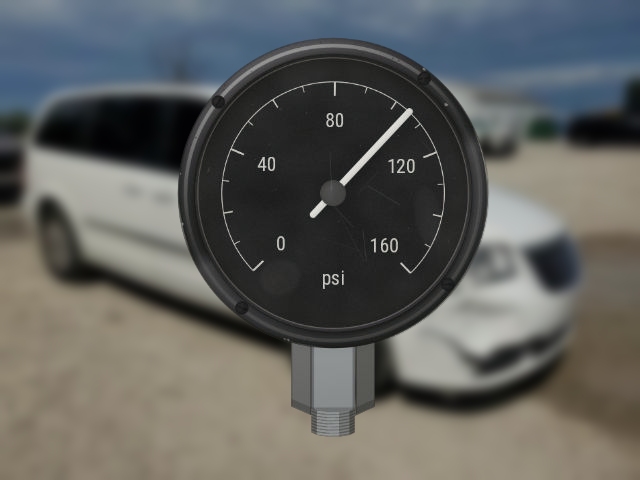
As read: 105 (psi)
